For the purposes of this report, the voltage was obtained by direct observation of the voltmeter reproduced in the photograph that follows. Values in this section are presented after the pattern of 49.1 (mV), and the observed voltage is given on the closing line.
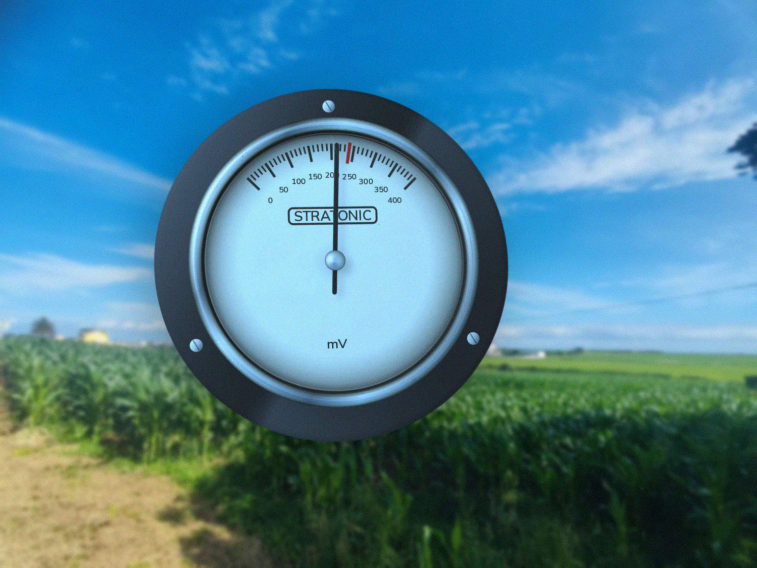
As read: 210 (mV)
